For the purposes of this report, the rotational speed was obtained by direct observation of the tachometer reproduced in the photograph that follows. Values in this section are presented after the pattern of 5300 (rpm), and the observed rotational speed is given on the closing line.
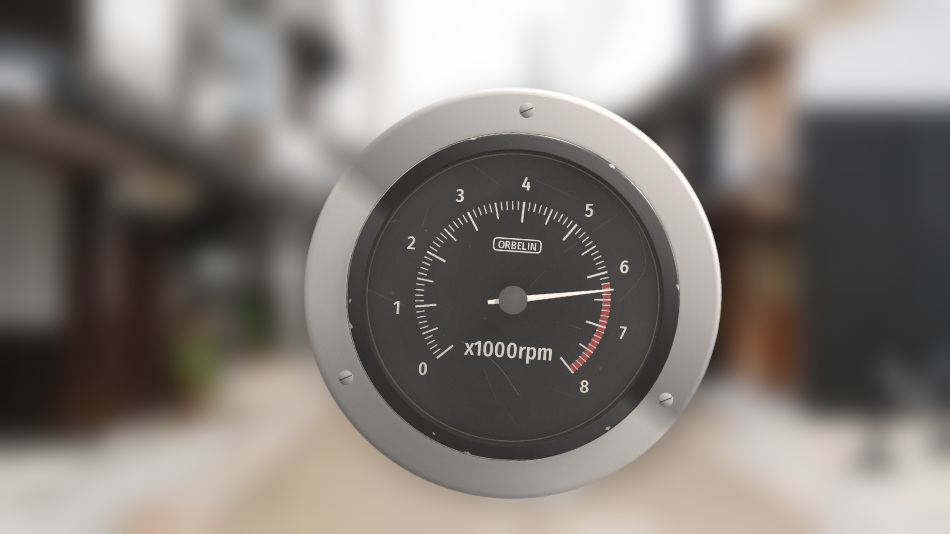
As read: 6300 (rpm)
